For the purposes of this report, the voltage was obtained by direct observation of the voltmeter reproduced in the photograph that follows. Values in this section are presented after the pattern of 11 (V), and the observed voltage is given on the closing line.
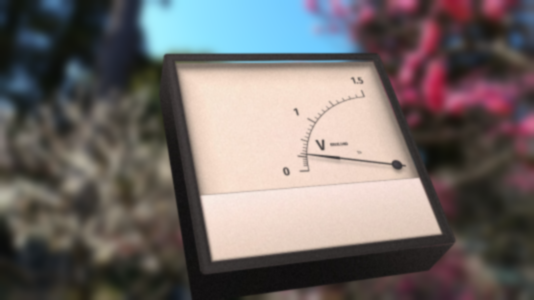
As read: 0.5 (V)
